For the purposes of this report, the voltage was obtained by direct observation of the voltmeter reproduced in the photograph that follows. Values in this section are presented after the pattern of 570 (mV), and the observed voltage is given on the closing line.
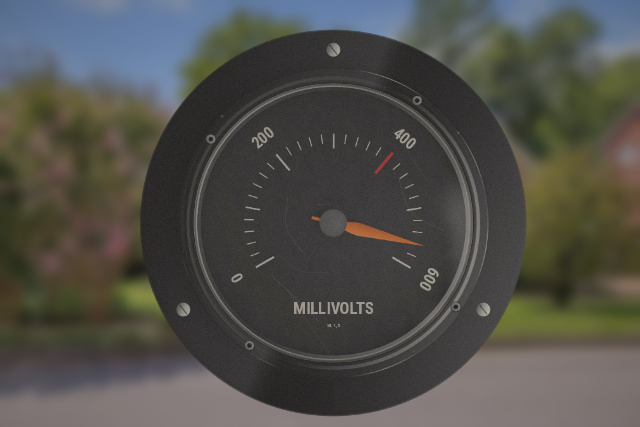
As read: 560 (mV)
